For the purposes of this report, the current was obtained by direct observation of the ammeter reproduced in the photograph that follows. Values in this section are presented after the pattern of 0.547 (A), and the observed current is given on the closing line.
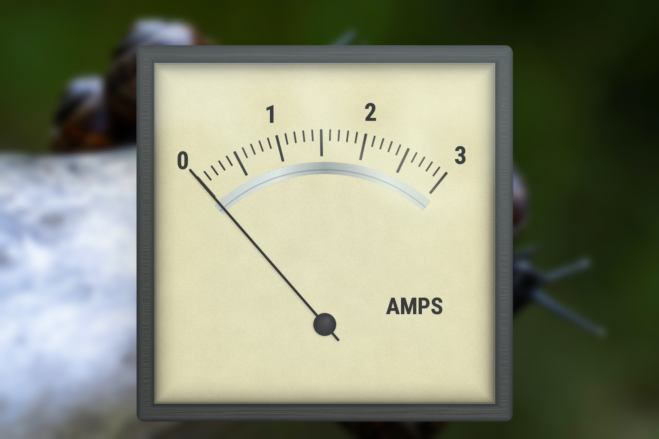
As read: 0 (A)
